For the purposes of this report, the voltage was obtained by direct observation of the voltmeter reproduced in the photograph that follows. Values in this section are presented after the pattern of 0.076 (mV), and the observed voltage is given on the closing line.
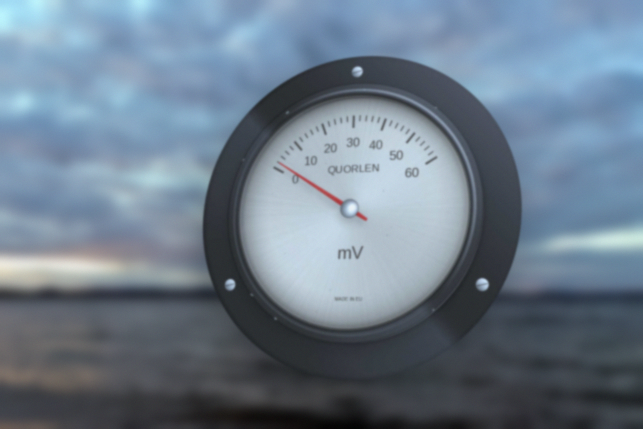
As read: 2 (mV)
